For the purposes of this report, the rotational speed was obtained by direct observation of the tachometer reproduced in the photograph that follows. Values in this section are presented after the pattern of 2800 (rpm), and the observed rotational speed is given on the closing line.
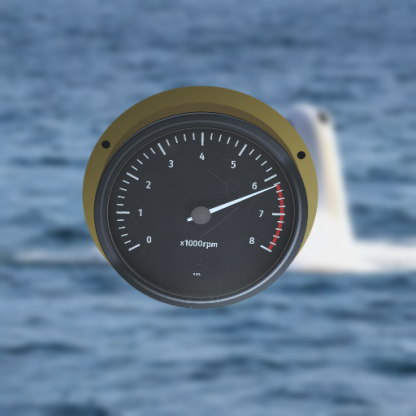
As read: 6200 (rpm)
